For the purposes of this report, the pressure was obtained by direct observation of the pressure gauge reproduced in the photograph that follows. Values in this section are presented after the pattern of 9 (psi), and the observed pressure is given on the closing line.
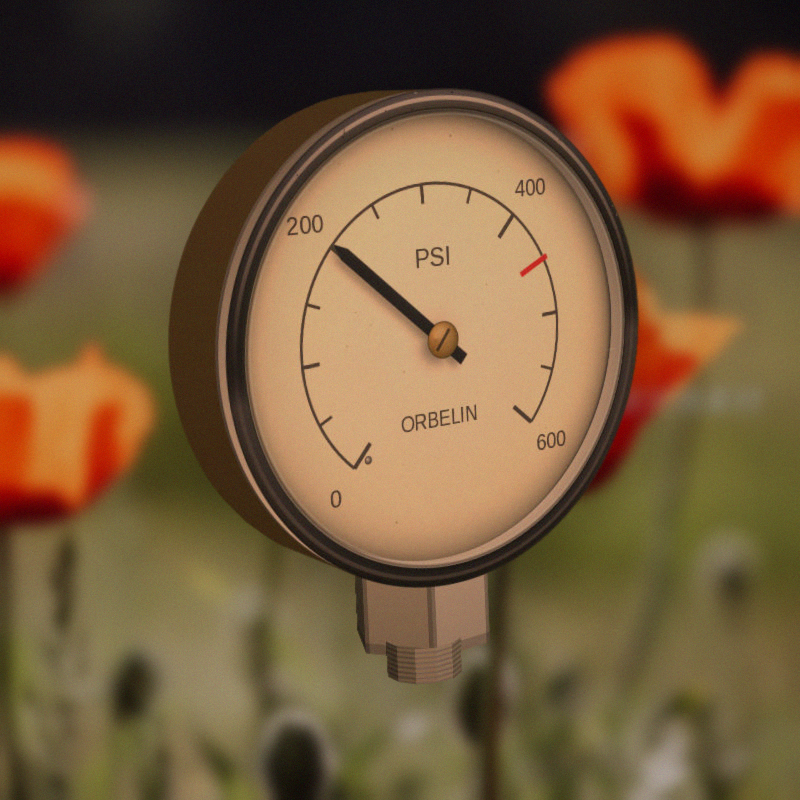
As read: 200 (psi)
